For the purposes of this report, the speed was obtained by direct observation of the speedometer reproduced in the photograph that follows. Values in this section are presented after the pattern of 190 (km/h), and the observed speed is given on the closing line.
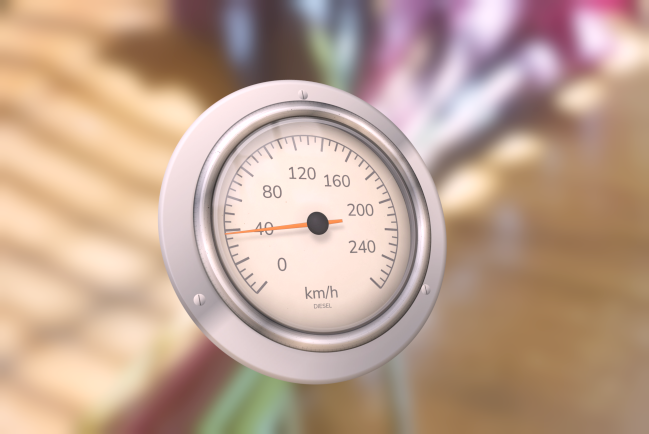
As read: 37.5 (km/h)
